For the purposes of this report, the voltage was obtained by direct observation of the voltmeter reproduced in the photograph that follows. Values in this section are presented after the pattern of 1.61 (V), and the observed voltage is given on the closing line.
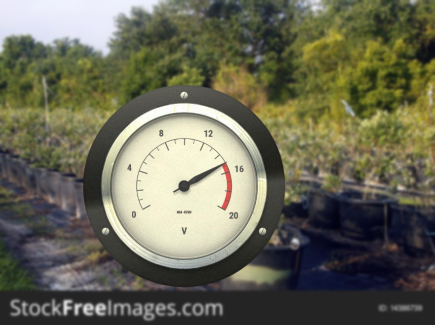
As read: 15 (V)
